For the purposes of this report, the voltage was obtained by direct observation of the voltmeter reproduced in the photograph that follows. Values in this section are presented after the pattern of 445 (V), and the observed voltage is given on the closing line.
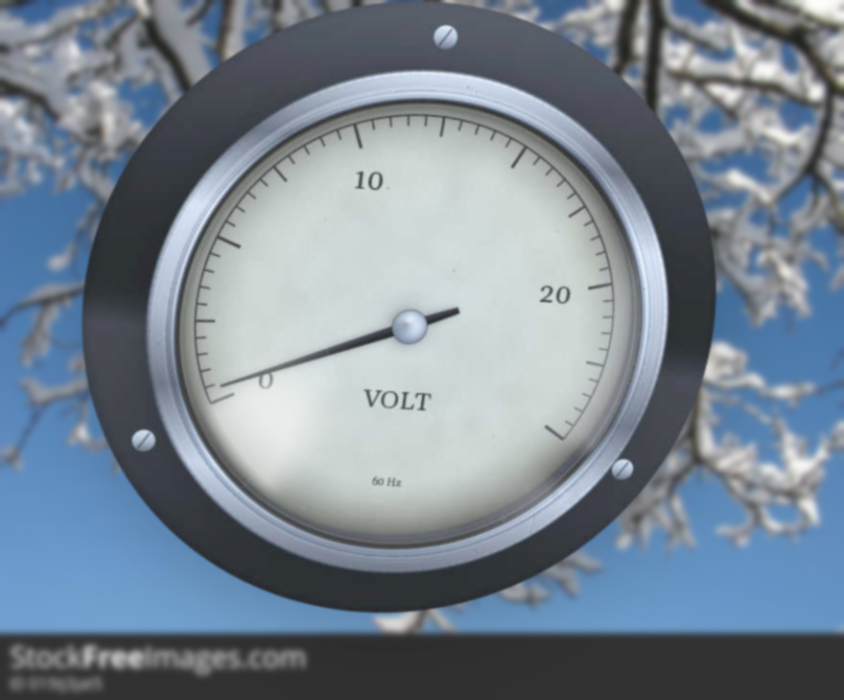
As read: 0.5 (V)
